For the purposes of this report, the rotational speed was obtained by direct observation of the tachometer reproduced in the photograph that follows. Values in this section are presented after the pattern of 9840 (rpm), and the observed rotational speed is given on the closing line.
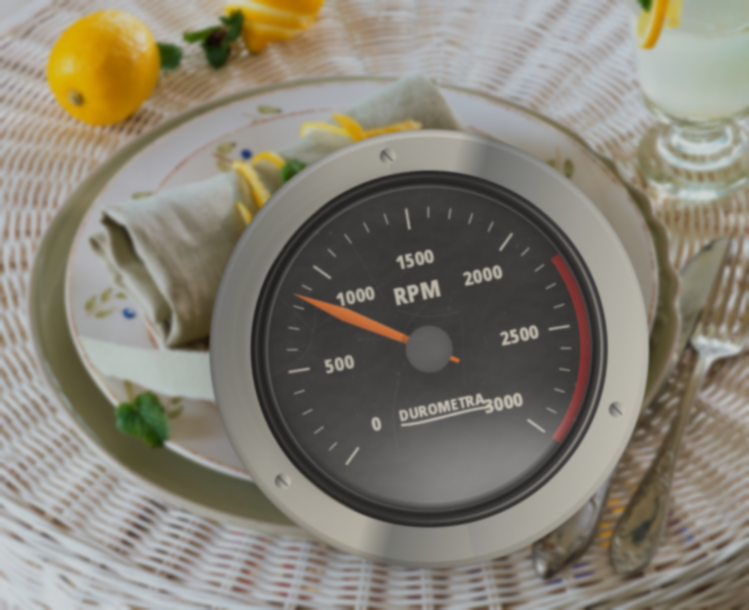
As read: 850 (rpm)
